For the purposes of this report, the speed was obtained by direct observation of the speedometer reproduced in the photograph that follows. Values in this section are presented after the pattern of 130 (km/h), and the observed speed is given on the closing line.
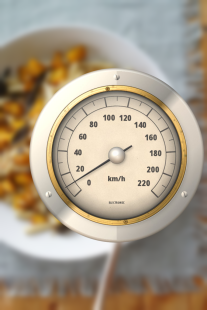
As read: 10 (km/h)
